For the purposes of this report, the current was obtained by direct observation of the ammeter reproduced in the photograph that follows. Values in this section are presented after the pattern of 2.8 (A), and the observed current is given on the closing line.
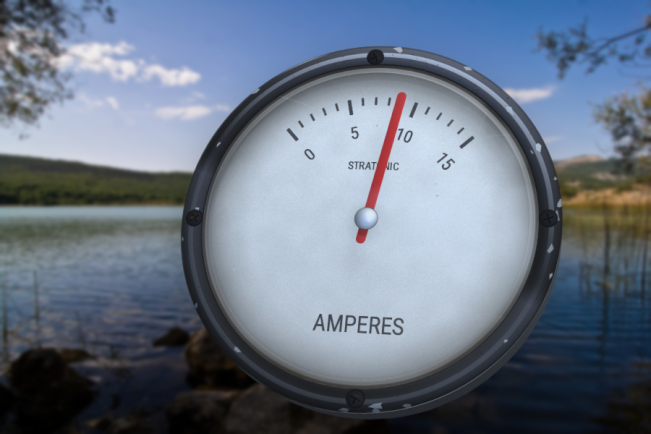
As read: 9 (A)
